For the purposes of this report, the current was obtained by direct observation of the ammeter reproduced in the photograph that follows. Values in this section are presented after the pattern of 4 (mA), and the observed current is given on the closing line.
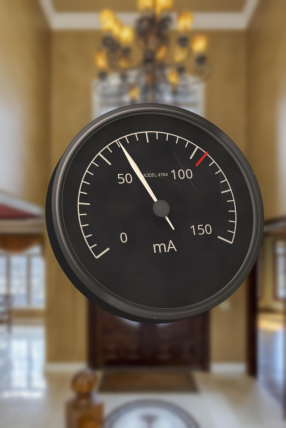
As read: 60 (mA)
